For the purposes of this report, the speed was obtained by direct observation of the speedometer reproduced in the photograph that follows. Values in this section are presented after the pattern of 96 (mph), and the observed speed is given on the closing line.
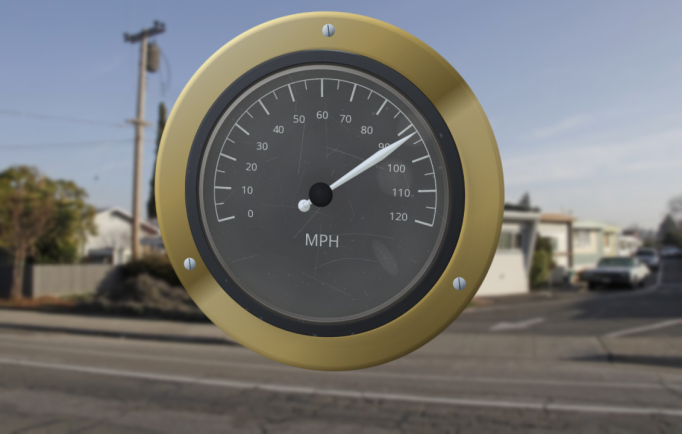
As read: 92.5 (mph)
